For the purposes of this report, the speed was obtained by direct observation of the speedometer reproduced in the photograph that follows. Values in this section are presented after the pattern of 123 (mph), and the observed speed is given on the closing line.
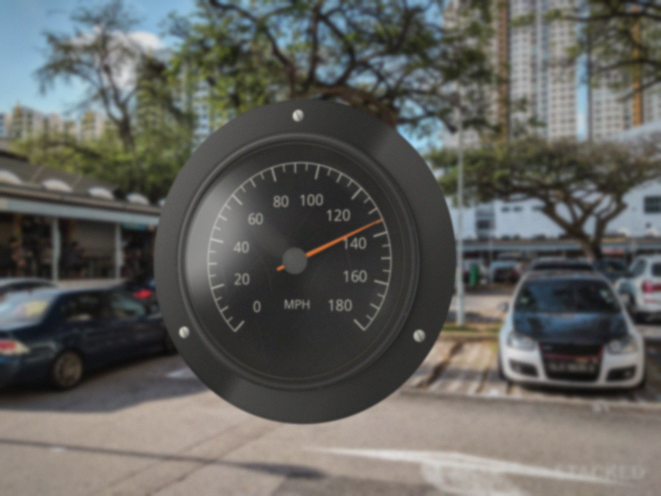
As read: 135 (mph)
